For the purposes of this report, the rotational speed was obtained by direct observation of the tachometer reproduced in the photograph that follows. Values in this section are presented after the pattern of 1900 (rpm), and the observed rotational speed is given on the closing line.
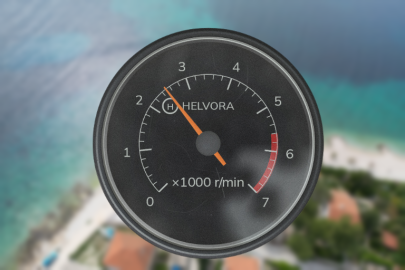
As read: 2500 (rpm)
